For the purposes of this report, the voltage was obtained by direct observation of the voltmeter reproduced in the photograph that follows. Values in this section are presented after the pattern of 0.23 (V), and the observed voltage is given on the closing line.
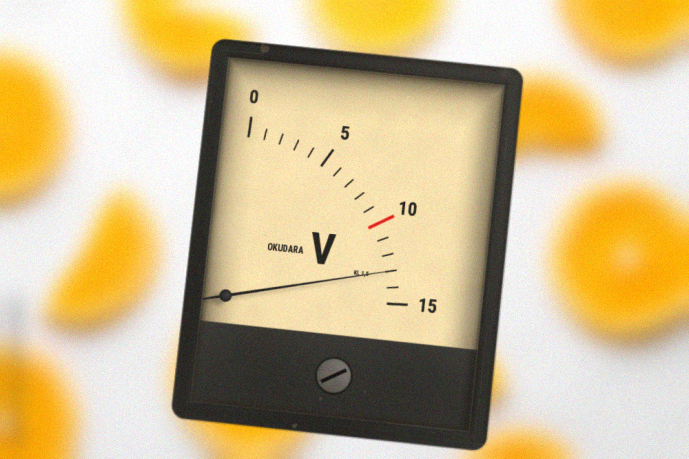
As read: 13 (V)
